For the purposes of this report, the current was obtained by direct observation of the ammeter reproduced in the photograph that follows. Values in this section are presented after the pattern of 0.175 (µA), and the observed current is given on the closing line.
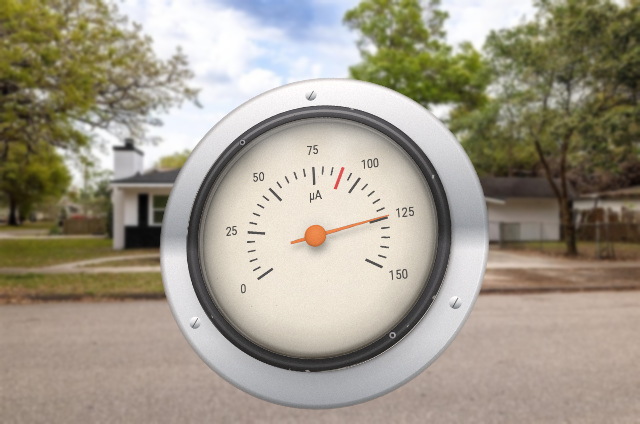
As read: 125 (µA)
